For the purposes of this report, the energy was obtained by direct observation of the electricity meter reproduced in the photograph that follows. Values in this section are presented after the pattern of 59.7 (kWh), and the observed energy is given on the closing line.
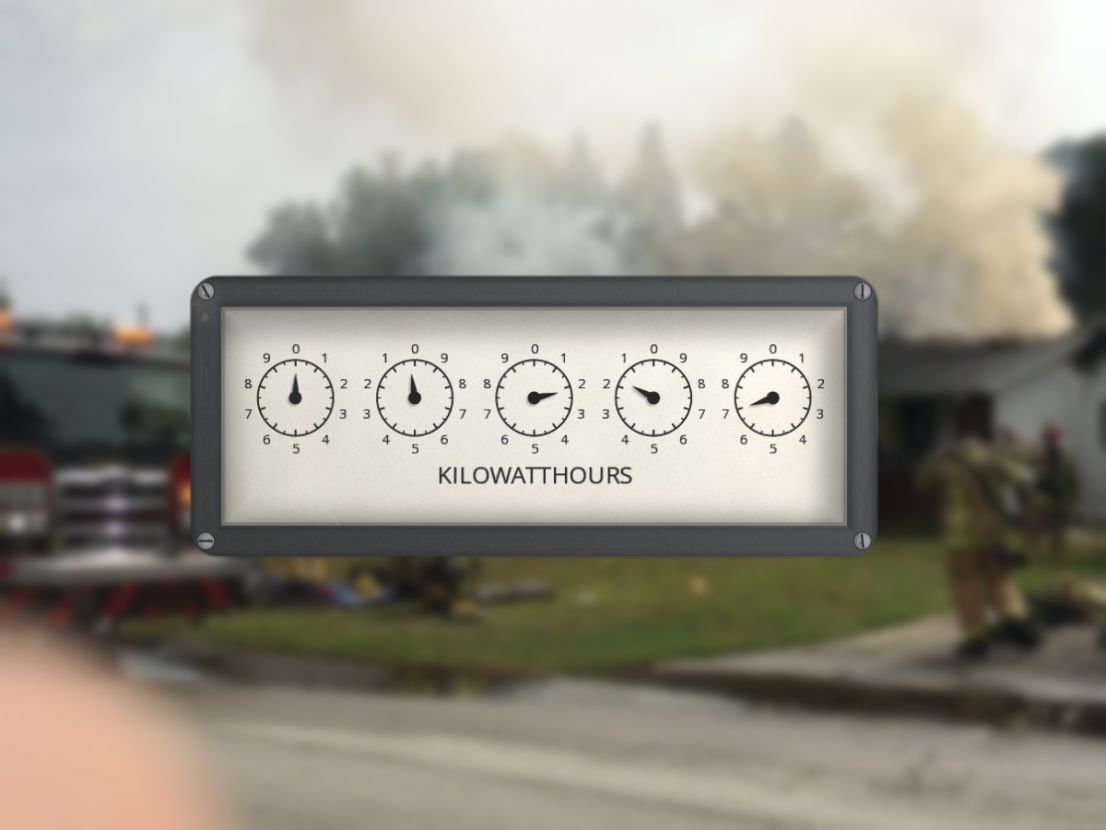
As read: 217 (kWh)
